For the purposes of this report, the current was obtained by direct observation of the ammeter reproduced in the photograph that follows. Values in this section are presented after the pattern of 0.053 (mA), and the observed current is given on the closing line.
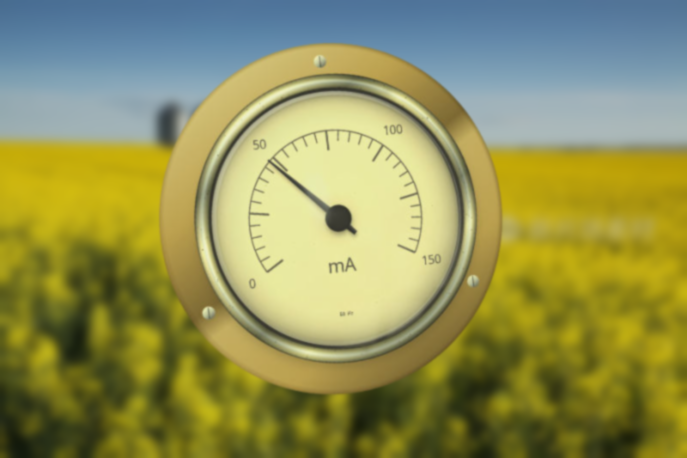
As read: 47.5 (mA)
